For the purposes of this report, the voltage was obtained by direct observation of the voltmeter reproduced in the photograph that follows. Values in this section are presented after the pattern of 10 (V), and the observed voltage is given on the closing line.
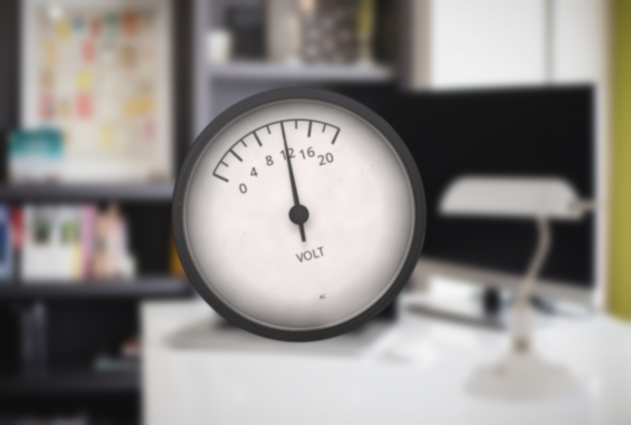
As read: 12 (V)
